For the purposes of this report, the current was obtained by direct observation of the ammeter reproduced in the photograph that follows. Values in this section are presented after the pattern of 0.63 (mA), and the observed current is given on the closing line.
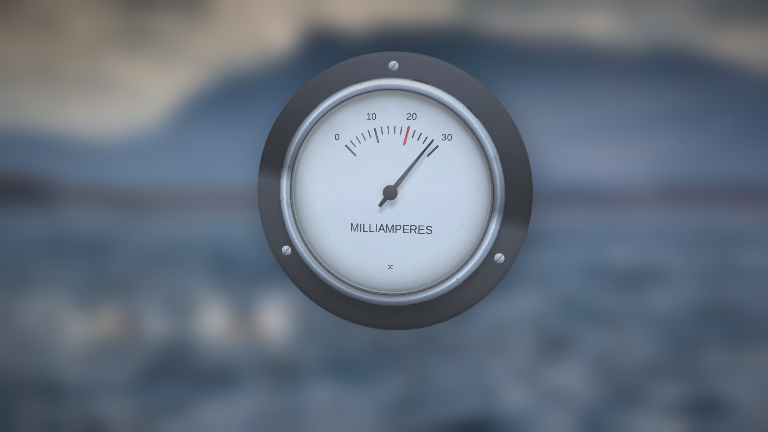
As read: 28 (mA)
